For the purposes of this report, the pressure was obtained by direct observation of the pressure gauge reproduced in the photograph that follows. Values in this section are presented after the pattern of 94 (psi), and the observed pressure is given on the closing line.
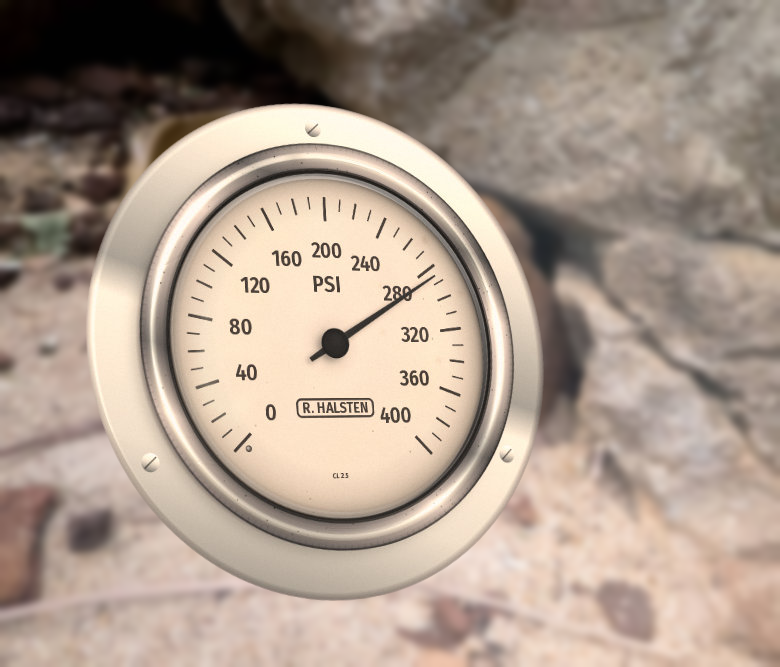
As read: 285 (psi)
